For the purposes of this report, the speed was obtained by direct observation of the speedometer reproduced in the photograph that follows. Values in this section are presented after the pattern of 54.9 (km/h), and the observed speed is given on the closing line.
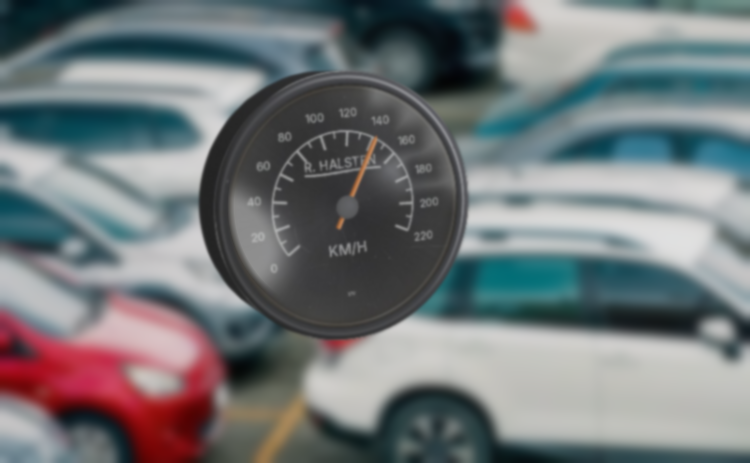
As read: 140 (km/h)
